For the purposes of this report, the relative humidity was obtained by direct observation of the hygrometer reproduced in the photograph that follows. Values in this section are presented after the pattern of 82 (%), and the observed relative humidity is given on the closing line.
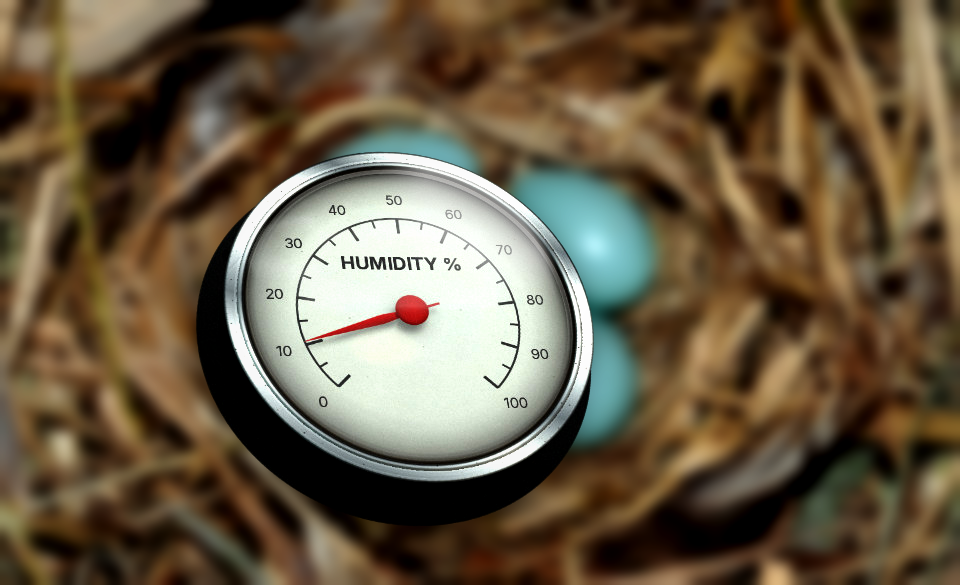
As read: 10 (%)
